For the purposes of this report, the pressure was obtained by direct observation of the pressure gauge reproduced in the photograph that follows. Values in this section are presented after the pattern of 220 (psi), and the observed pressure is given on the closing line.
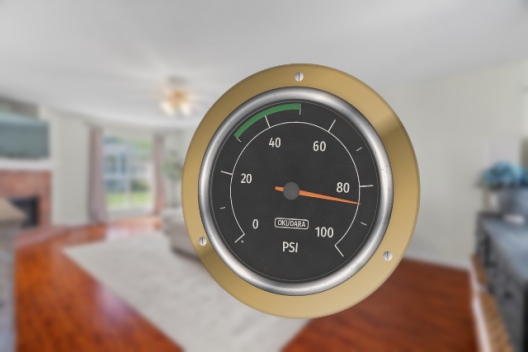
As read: 85 (psi)
